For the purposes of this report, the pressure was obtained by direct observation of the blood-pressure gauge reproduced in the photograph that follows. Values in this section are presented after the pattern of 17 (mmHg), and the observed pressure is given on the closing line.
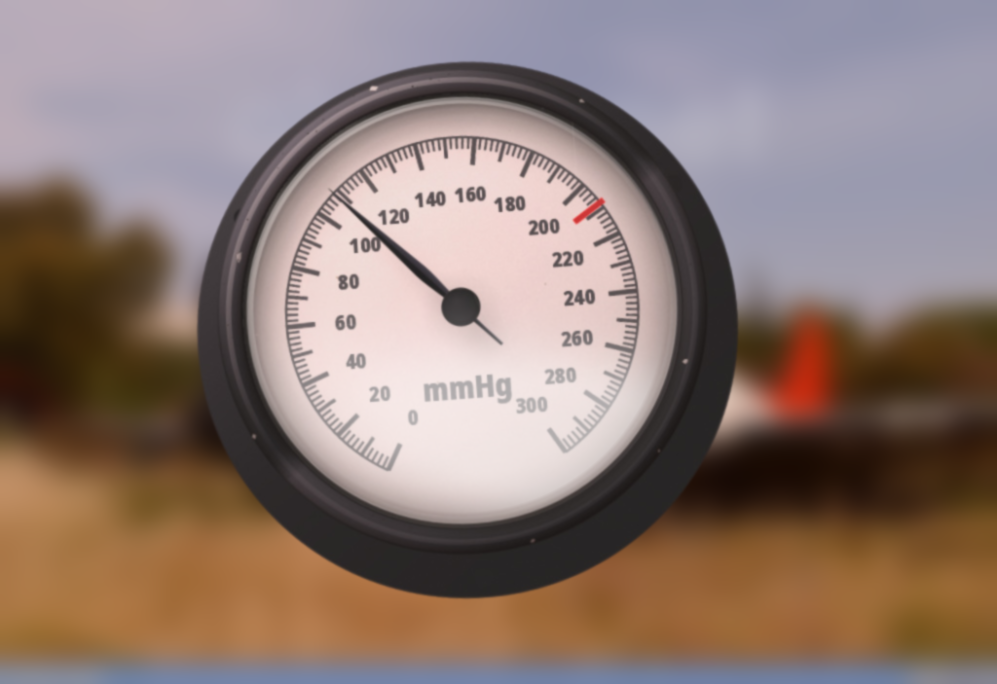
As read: 108 (mmHg)
